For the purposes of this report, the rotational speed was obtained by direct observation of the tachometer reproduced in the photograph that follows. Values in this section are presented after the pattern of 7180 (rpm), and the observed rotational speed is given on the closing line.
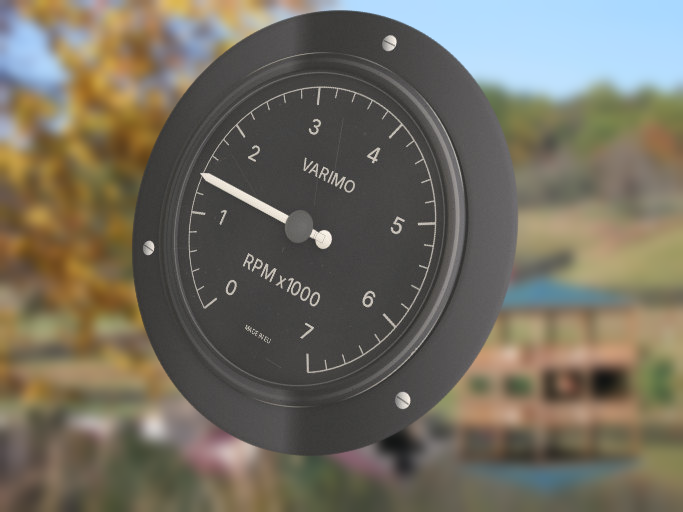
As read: 1400 (rpm)
